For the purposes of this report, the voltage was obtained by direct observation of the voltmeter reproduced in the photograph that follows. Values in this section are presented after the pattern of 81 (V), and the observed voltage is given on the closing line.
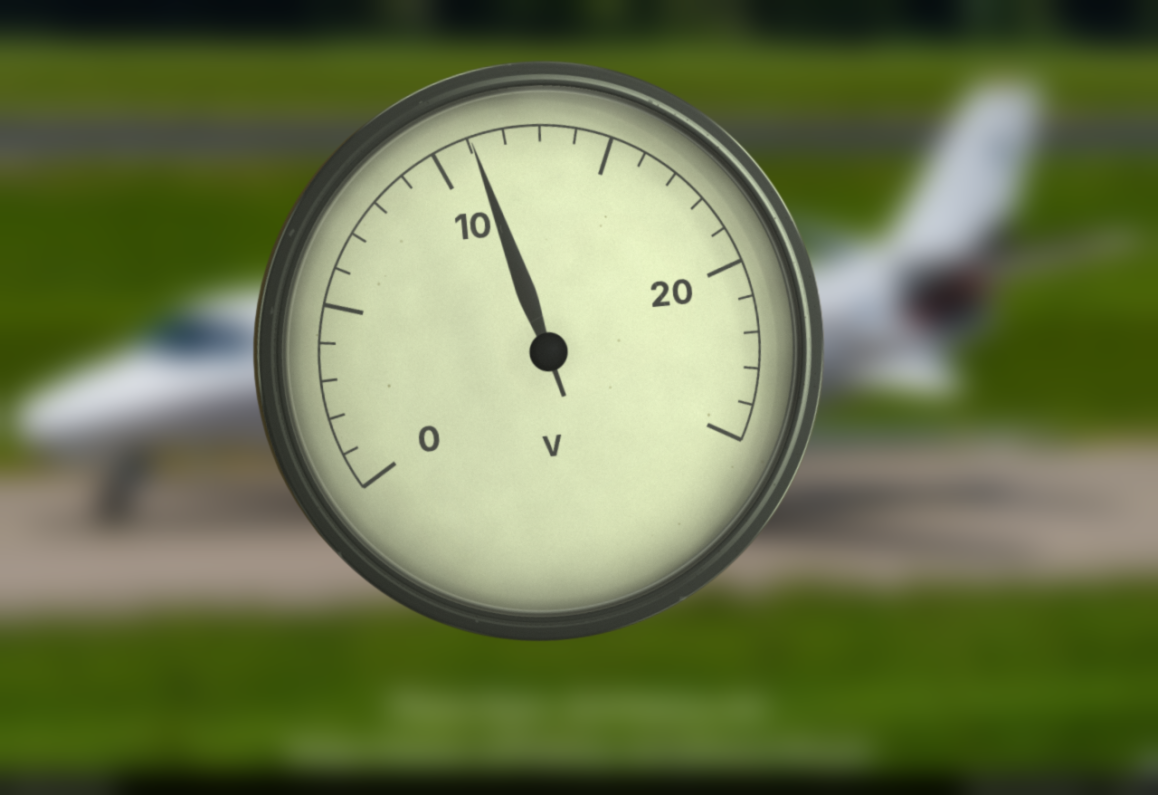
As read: 11 (V)
